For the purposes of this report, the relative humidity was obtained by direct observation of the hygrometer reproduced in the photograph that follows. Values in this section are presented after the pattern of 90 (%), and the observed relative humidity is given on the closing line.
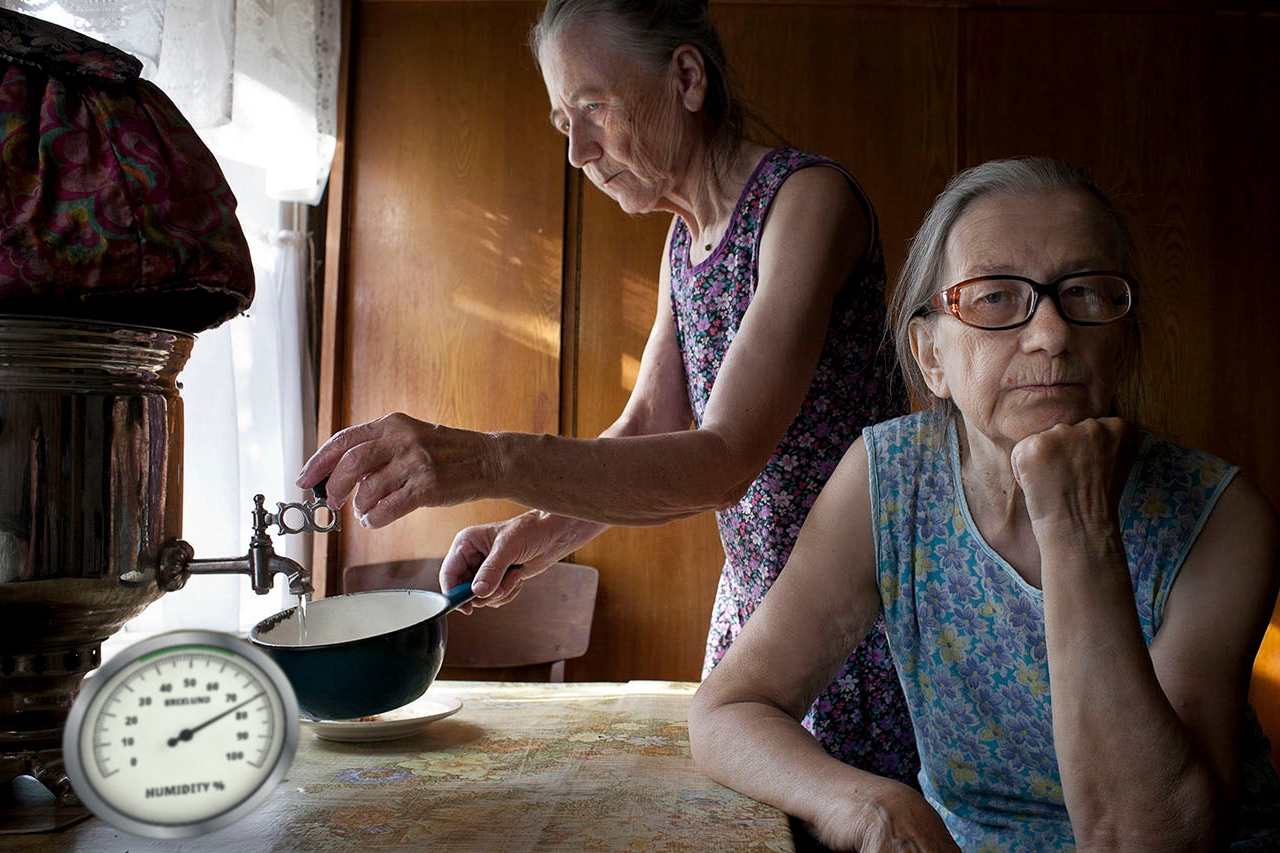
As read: 75 (%)
